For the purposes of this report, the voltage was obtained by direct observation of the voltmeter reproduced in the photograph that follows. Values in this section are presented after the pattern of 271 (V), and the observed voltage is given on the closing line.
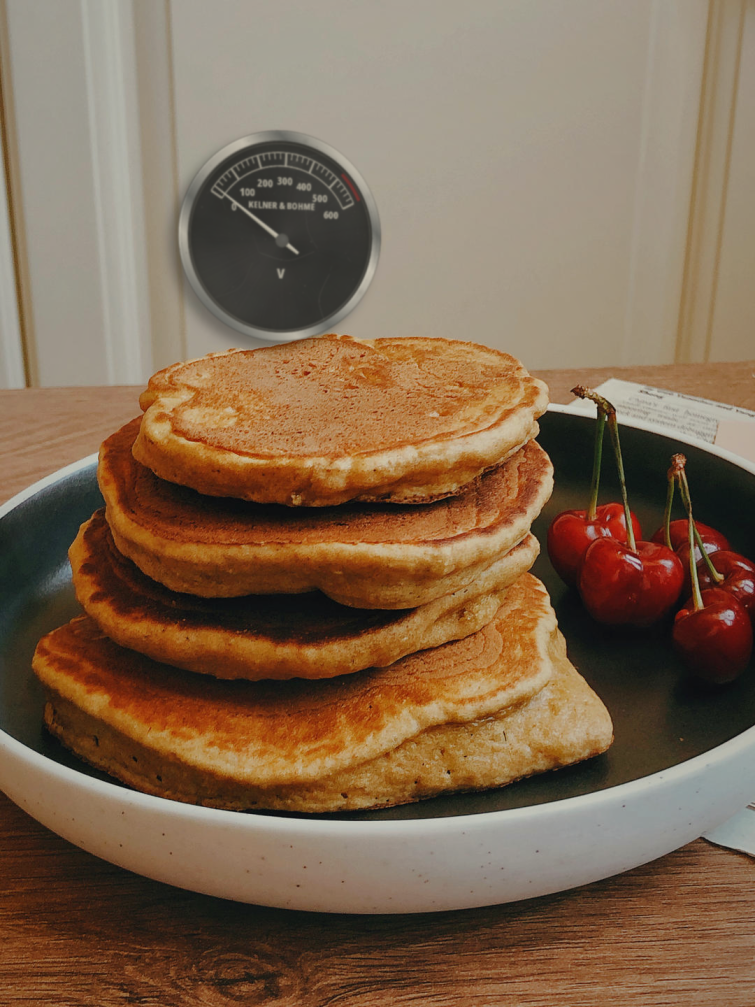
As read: 20 (V)
